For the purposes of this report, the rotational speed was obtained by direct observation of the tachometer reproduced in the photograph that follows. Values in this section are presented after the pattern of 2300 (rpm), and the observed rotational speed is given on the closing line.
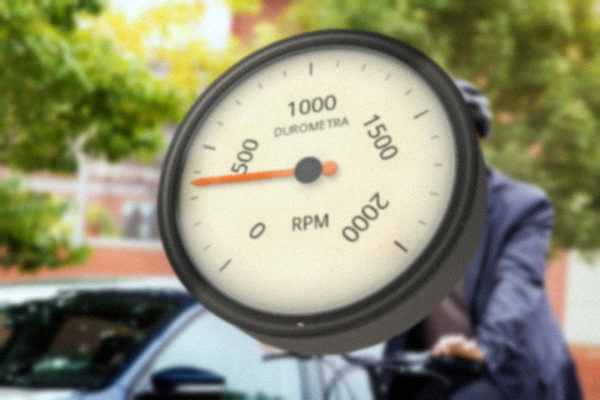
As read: 350 (rpm)
